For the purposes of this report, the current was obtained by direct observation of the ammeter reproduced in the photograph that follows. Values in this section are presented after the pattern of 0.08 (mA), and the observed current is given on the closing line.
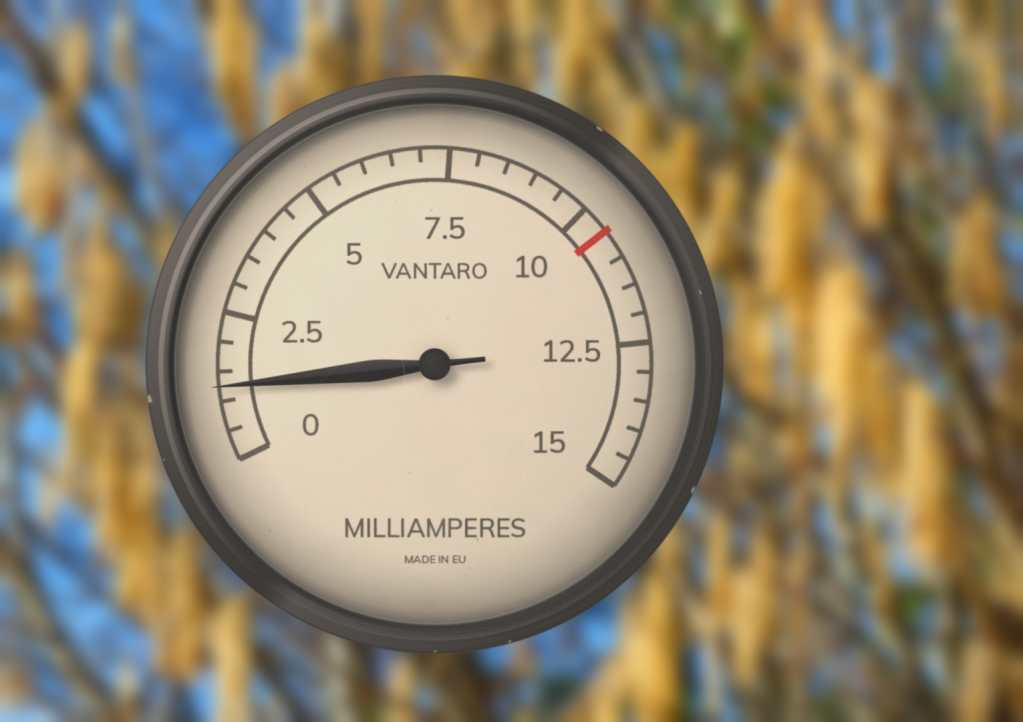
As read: 1.25 (mA)
